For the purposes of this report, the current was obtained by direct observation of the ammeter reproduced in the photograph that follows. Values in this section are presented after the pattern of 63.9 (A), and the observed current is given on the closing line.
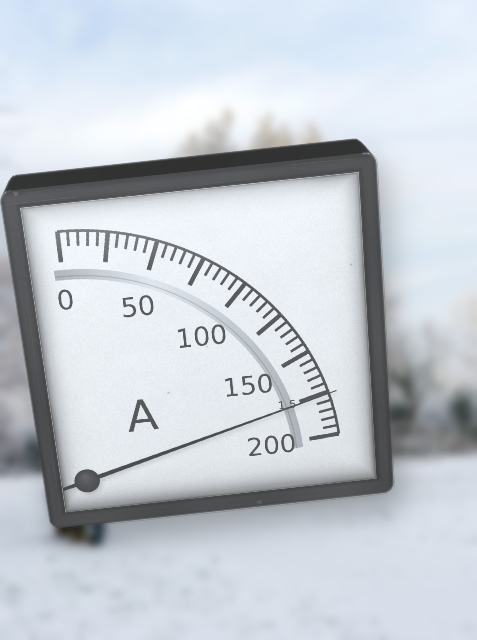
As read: 175 (A)
